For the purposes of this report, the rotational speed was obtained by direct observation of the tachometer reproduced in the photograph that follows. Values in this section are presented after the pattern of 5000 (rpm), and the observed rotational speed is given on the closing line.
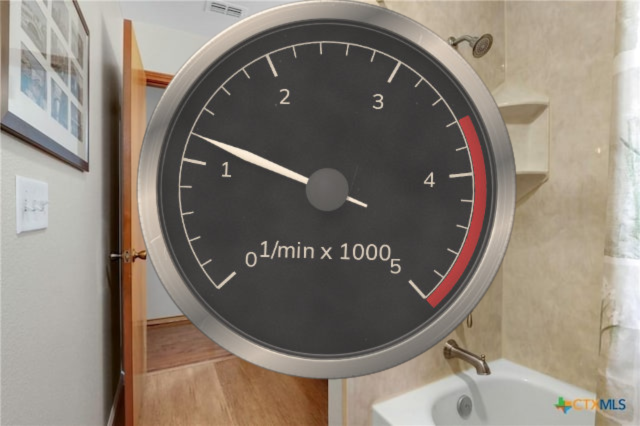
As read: 1200 (rpm)
